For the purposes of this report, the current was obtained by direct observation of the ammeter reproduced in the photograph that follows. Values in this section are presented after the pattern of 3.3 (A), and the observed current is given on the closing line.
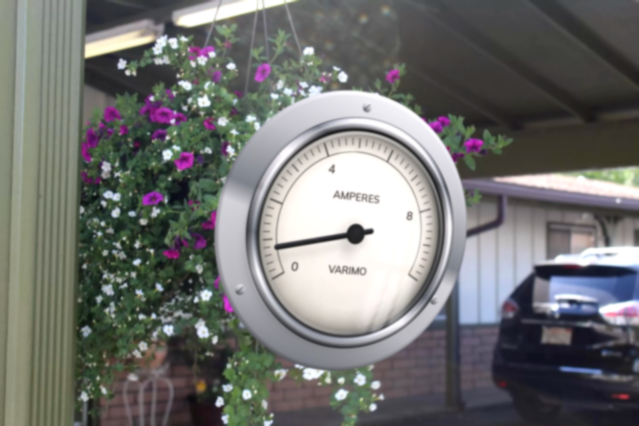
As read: 0.8 (A)
